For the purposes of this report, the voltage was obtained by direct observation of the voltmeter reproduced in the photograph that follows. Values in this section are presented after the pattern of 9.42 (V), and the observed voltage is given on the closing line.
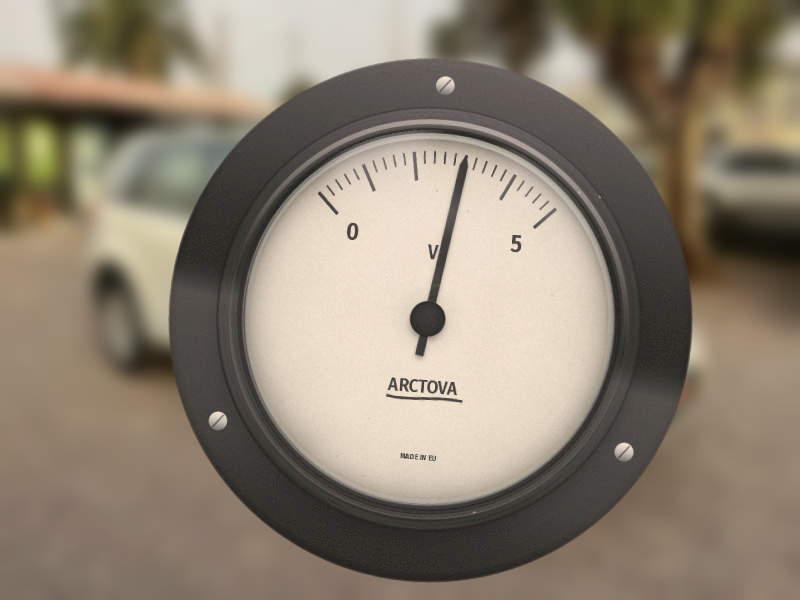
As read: 3 (V)
